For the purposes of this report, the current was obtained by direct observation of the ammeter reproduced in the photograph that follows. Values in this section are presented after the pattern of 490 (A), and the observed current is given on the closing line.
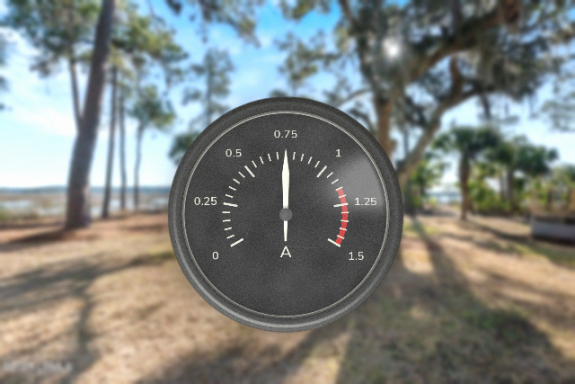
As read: 0.75 (A)
